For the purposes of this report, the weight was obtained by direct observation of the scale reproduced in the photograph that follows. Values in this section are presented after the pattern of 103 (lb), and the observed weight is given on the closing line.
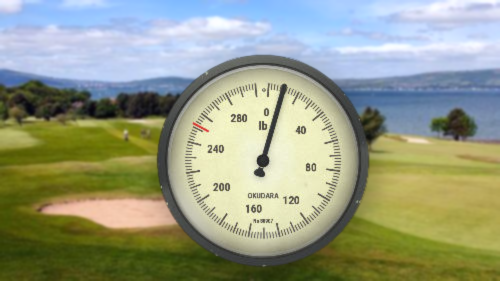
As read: 10 (lb)
